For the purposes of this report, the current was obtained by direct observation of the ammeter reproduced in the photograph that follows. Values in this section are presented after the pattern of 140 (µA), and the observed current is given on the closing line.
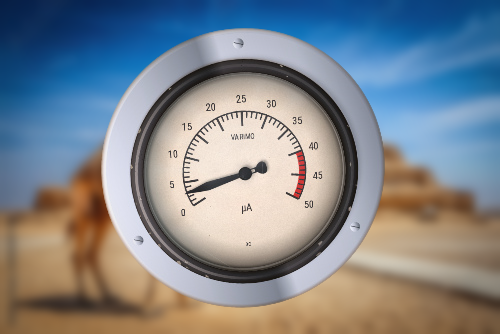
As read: 3 (µA)
